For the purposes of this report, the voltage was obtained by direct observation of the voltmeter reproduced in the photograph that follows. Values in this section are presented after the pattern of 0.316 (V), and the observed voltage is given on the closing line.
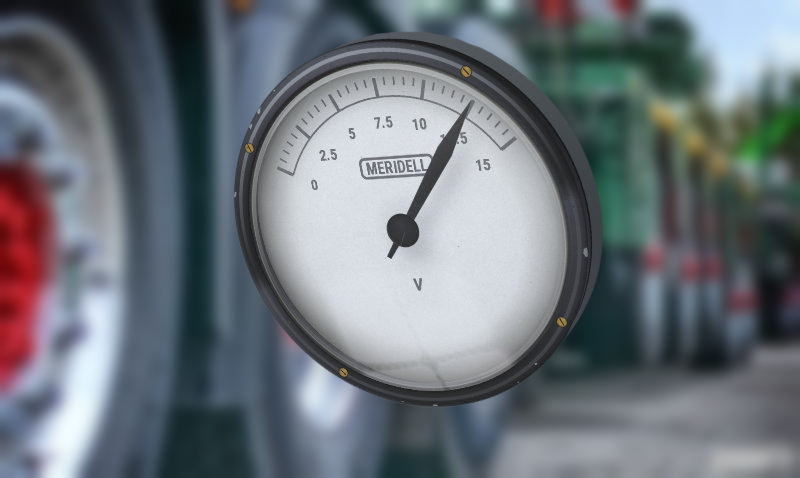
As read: 12.5 (V)
